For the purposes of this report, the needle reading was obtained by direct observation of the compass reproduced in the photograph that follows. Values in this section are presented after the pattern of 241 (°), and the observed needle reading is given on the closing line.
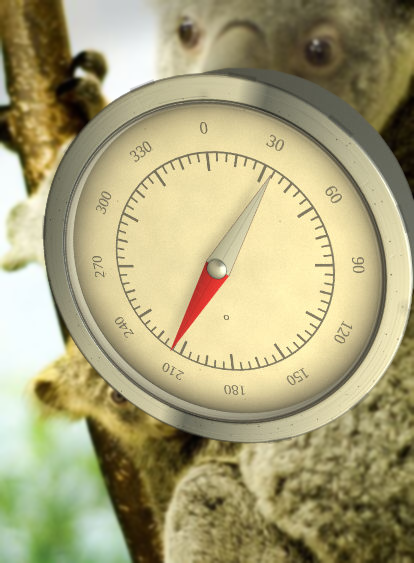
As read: 215 (°)
